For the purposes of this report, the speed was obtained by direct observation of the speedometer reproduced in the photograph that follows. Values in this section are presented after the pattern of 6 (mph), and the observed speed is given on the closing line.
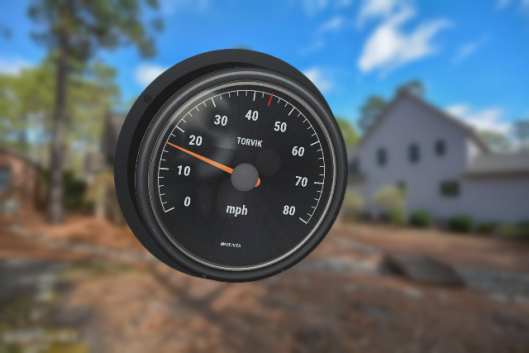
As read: 16 (mph)
